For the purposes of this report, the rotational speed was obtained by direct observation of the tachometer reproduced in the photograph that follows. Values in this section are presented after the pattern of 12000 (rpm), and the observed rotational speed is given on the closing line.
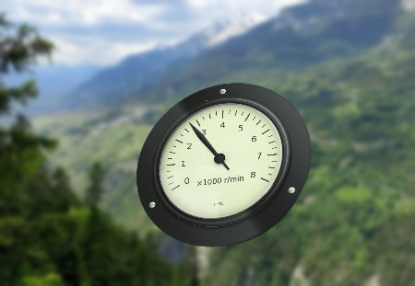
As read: 2750 (rpm)
